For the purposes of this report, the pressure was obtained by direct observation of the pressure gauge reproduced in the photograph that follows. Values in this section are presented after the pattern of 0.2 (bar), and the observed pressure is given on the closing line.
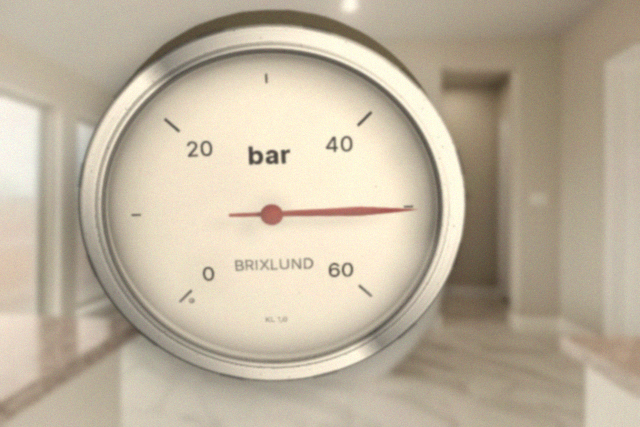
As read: 50 (bar)
